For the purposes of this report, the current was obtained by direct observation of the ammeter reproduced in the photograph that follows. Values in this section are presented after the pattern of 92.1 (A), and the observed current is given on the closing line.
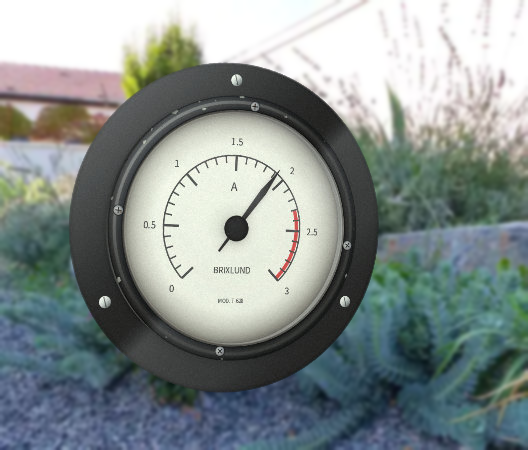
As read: 1.9 (A)
